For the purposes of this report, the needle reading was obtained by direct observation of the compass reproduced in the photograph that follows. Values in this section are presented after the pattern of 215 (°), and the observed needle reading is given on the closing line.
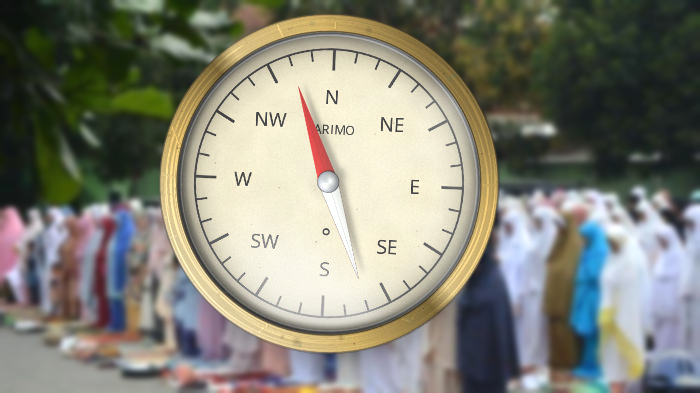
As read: 340 (°)
